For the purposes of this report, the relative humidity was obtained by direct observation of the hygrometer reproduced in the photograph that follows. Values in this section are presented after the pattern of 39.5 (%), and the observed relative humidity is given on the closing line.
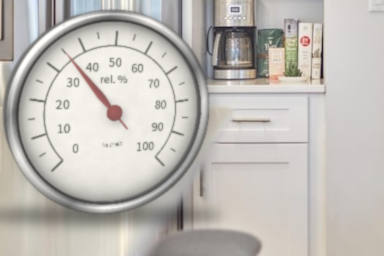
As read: 35 (%)
